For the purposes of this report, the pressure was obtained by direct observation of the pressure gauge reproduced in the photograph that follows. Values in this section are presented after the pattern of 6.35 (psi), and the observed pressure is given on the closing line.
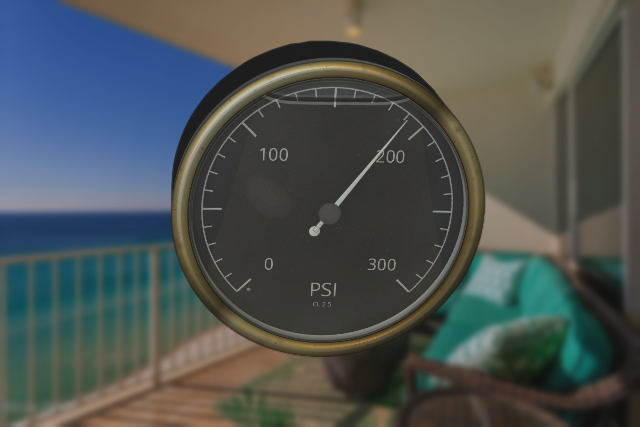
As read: 190 (psi)
